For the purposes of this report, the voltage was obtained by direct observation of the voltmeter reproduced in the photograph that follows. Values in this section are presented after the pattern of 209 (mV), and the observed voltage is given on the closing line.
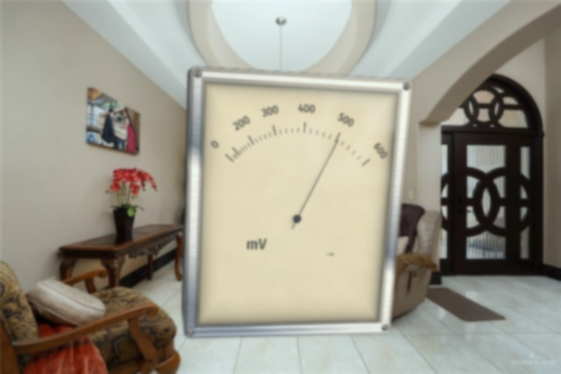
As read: 500 (mV)
